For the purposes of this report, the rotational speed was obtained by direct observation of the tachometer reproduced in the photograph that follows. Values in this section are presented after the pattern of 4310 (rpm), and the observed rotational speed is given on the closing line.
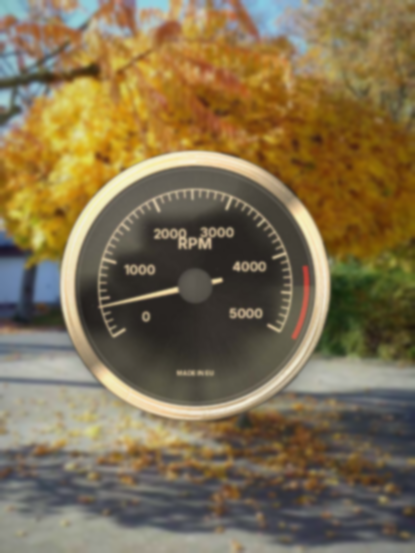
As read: 400 (rpm)
